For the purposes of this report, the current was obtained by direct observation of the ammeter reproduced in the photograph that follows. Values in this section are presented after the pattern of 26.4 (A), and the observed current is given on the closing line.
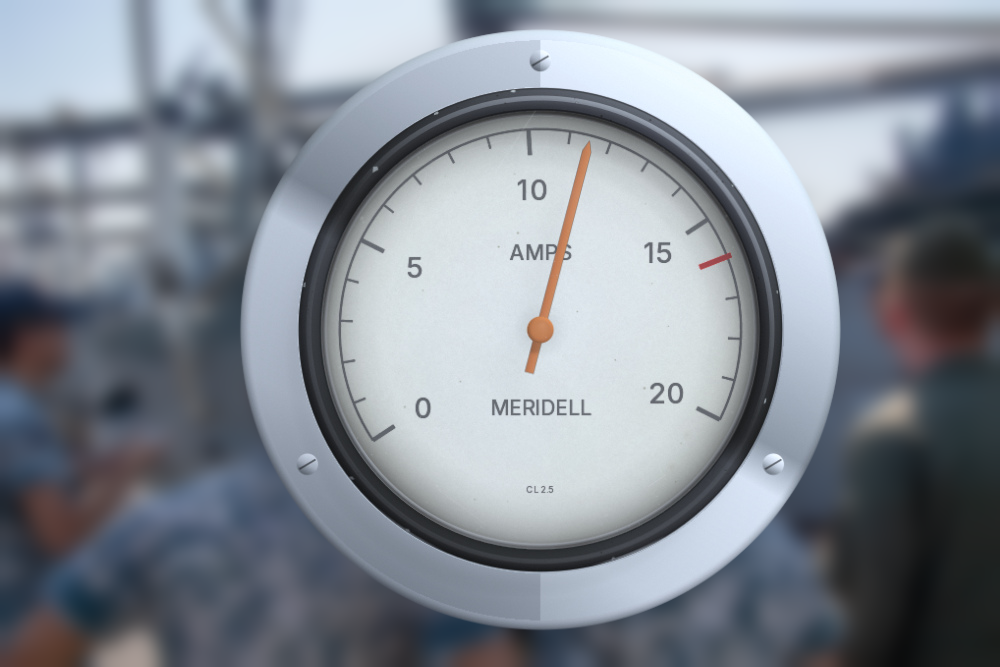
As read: 11.5 (A)
